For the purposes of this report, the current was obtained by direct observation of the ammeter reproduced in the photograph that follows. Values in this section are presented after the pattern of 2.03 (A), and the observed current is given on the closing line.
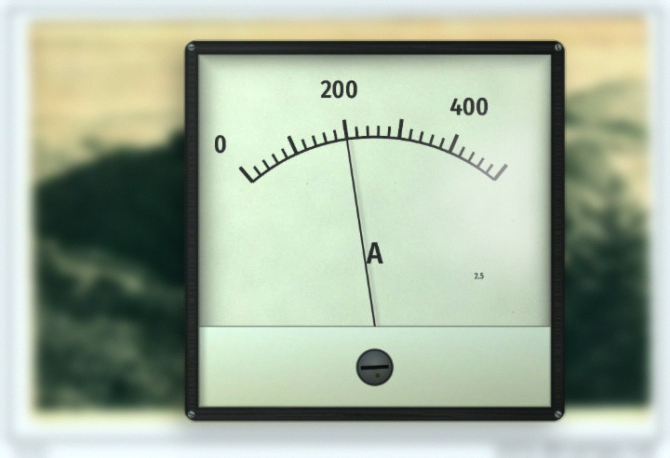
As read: 200 (A)
